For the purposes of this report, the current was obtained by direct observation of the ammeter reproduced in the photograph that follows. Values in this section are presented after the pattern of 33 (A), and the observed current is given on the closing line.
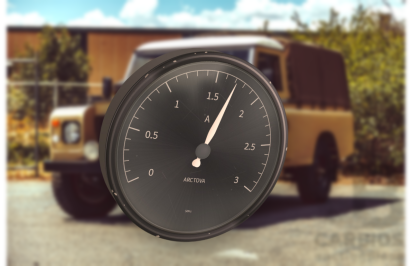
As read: 1.7 (A)
